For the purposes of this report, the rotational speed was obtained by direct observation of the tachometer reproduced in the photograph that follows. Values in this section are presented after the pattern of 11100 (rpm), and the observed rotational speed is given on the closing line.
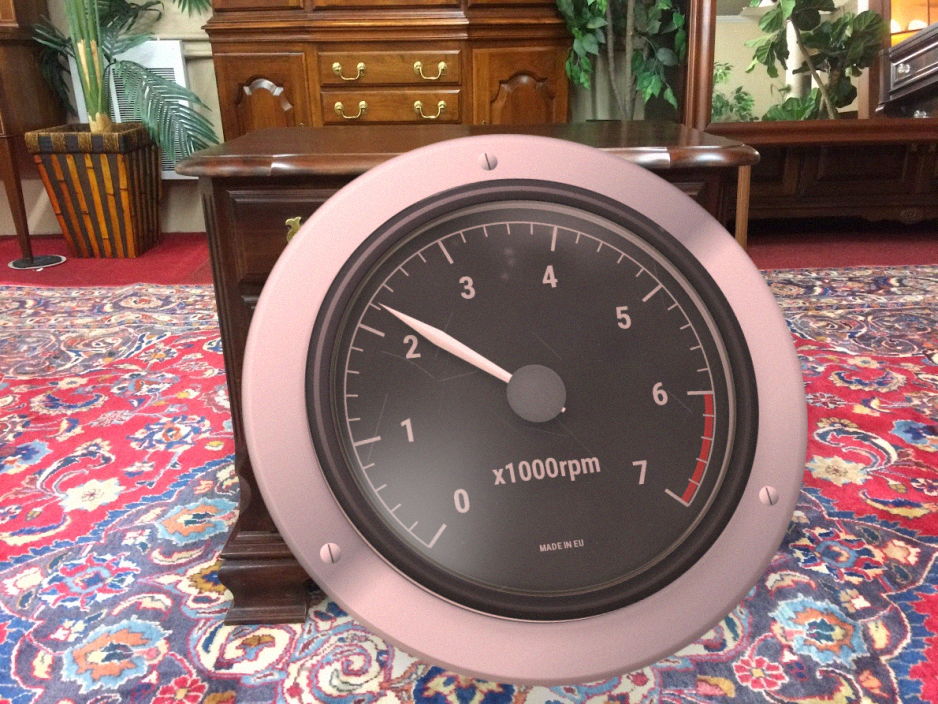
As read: 2200 (rpm)
